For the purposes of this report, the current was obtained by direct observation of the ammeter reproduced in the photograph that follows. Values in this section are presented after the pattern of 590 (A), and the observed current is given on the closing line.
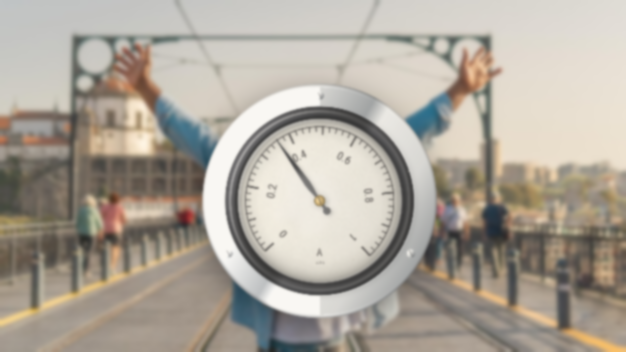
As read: 0.36 (A)
